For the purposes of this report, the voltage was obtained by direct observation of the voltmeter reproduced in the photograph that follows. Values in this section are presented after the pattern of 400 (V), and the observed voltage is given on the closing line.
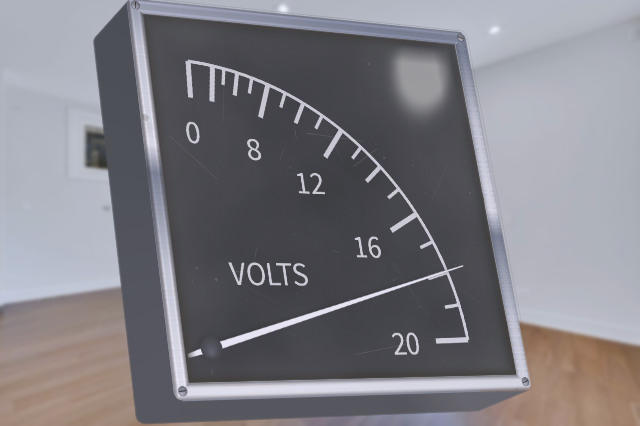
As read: 18 (V)
